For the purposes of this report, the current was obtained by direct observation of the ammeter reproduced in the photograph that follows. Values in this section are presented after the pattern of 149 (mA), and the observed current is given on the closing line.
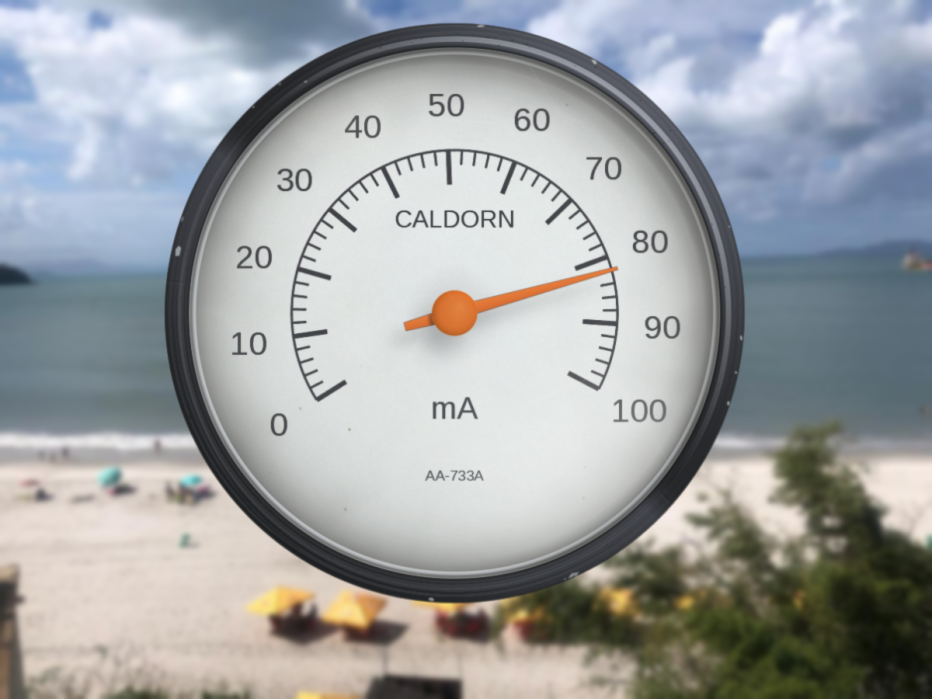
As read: 82 (mA)
